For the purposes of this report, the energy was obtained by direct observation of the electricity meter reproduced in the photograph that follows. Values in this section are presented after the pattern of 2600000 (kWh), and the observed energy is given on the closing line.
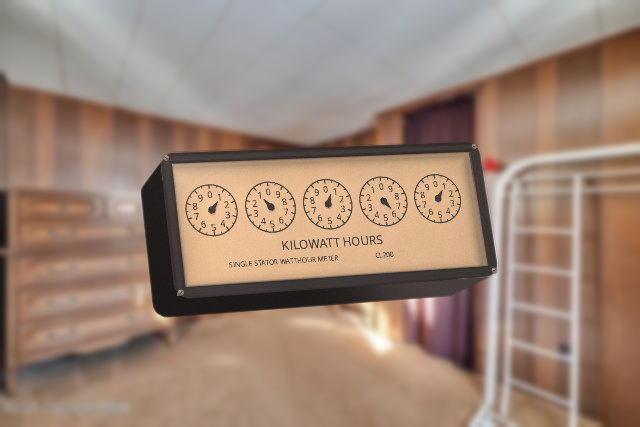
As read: 11061 (kWh)
